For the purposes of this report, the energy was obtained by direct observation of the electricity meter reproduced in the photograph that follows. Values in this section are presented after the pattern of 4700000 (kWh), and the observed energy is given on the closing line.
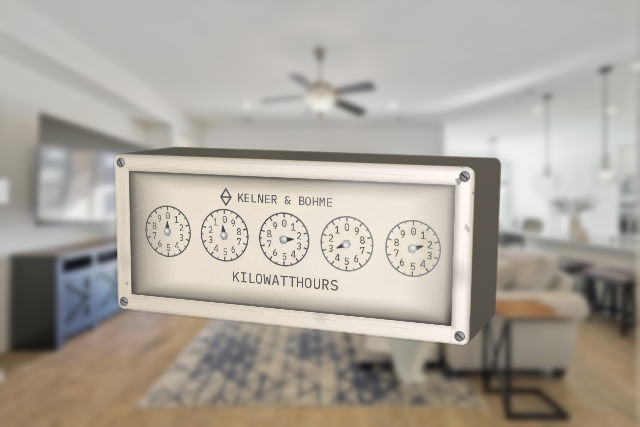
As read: 232 (kWh)
